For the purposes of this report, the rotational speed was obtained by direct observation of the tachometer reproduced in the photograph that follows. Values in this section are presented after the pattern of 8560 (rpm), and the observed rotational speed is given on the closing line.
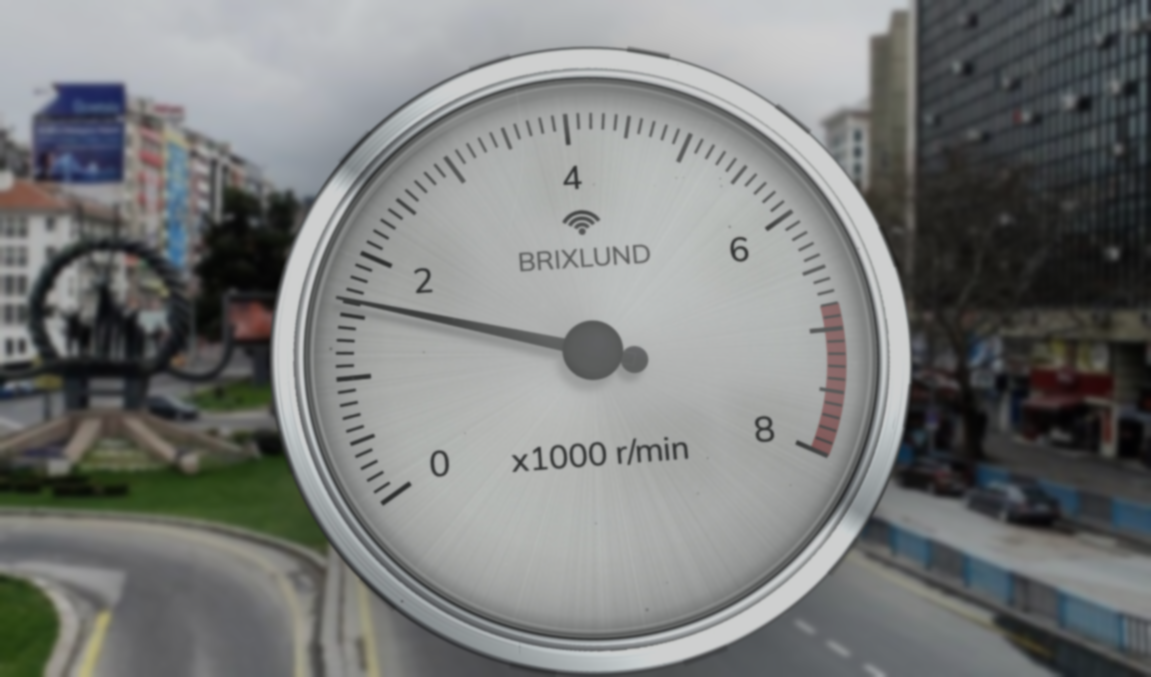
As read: 1600 (rpm)
